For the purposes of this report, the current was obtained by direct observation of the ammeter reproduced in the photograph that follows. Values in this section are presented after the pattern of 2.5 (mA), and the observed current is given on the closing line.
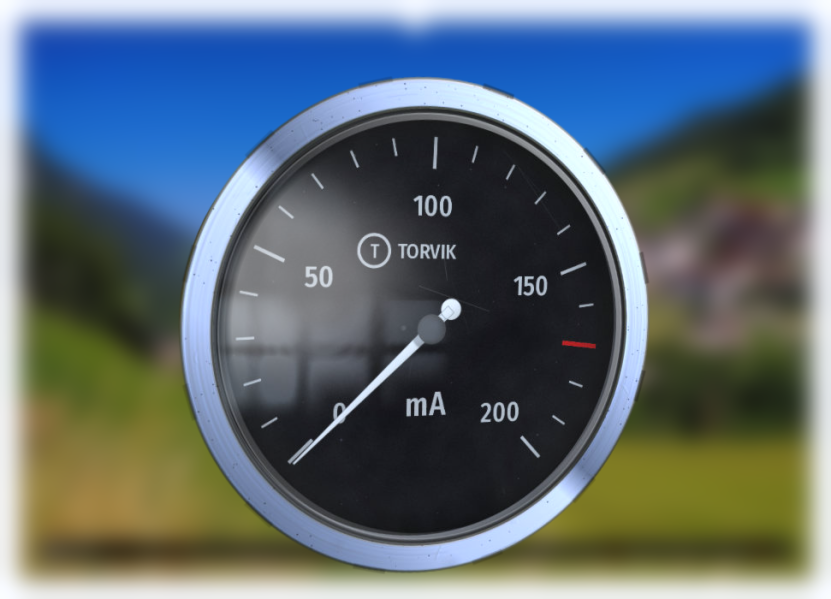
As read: 0 (mA)
